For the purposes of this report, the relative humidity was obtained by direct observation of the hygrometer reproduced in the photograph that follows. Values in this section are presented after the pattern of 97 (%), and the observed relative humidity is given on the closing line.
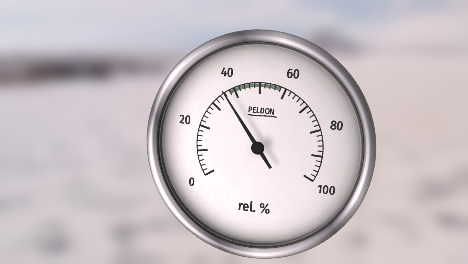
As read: 36 (%)
